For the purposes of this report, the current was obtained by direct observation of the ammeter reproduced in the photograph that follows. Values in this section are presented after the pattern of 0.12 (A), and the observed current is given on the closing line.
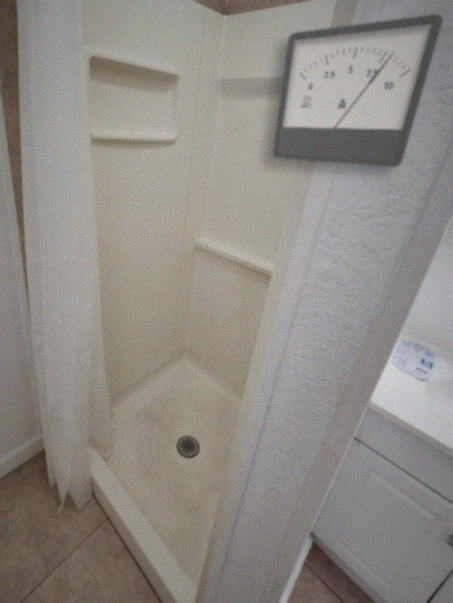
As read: 8 (A)
